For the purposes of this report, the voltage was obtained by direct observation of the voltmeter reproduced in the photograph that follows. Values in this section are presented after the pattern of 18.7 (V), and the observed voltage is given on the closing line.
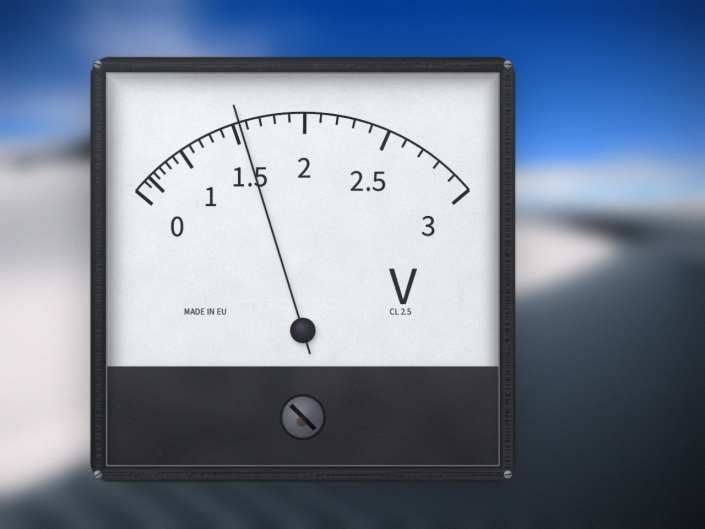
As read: 1.55 (V)
